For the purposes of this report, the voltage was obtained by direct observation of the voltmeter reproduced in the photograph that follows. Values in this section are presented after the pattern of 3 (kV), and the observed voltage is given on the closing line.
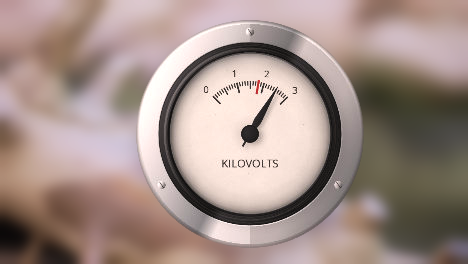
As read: 2.5 (kV)
